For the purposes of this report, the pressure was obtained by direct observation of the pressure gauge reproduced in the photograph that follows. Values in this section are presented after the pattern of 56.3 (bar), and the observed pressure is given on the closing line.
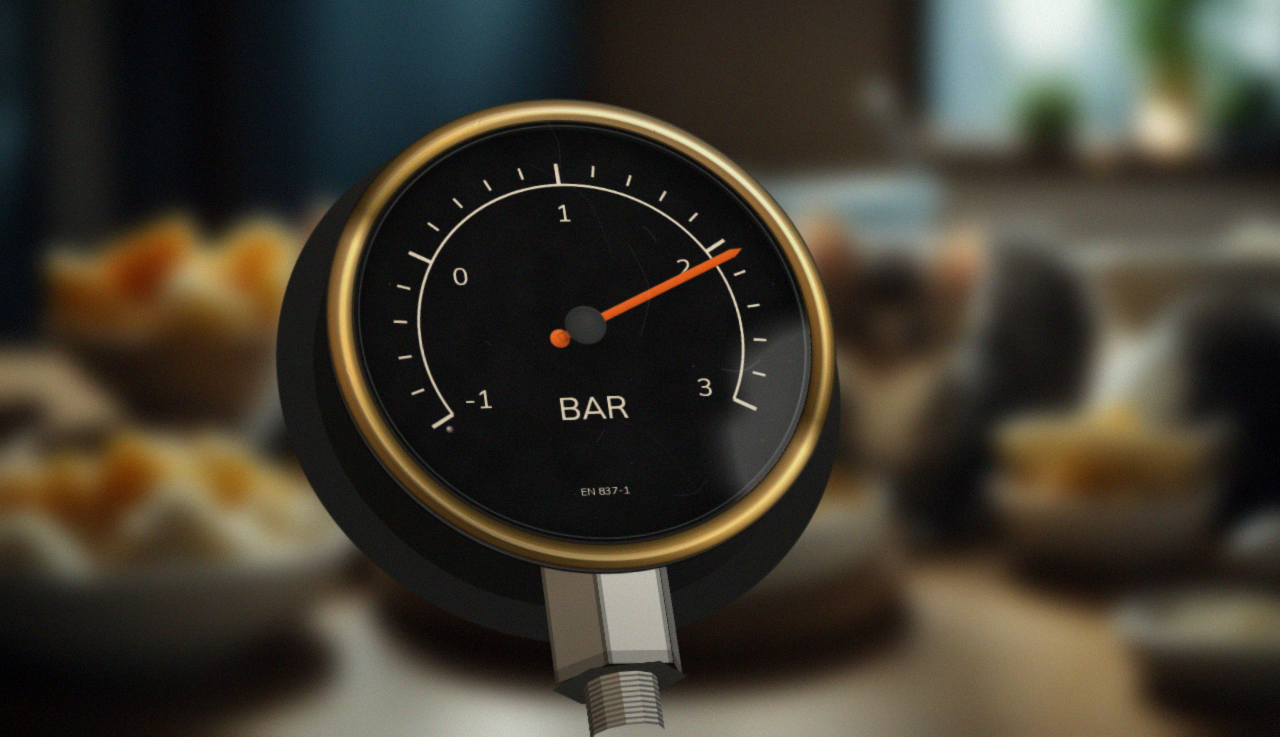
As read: 2.1 (bar)
